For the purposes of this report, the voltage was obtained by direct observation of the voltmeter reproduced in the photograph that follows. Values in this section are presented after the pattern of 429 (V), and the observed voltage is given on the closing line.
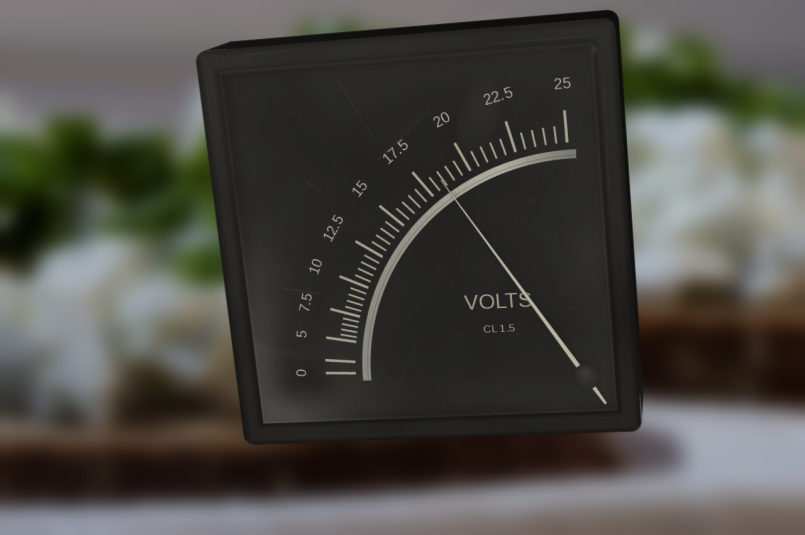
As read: 18.5 (V)
